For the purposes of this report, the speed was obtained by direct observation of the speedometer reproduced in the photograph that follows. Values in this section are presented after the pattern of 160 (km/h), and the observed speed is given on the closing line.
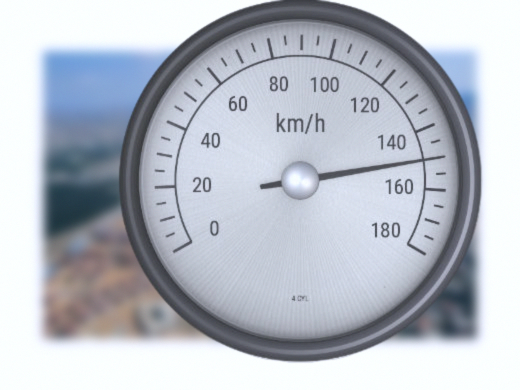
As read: 150 (km/h)
